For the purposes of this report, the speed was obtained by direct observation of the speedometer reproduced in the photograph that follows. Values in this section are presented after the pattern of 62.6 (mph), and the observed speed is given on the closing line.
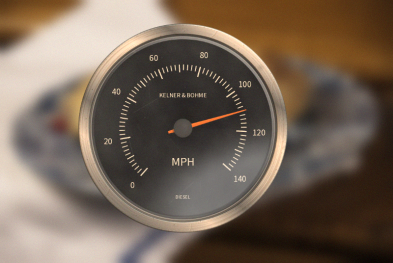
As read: 110 (mph)
